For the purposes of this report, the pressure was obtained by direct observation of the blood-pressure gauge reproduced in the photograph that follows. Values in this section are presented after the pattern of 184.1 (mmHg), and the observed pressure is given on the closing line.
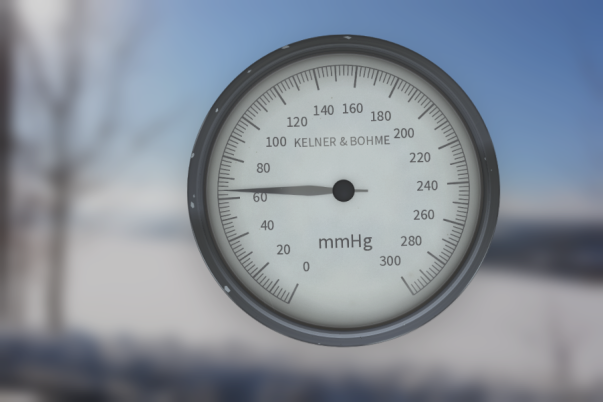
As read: 64 (mmHg)
